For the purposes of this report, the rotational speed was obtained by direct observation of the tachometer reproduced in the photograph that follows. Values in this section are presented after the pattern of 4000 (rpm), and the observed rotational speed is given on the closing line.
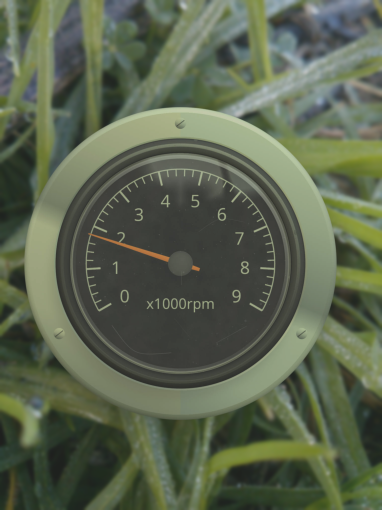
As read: 1800 (rpm)
